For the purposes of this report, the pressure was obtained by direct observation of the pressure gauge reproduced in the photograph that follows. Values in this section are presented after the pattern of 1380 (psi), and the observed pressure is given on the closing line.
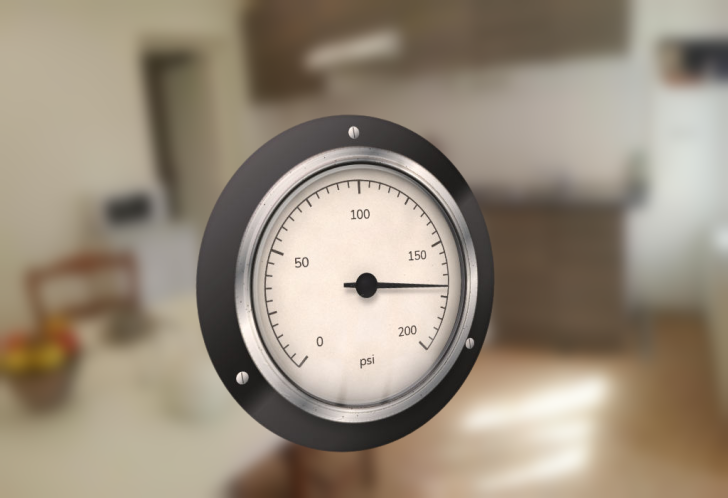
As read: 170 (psi)
